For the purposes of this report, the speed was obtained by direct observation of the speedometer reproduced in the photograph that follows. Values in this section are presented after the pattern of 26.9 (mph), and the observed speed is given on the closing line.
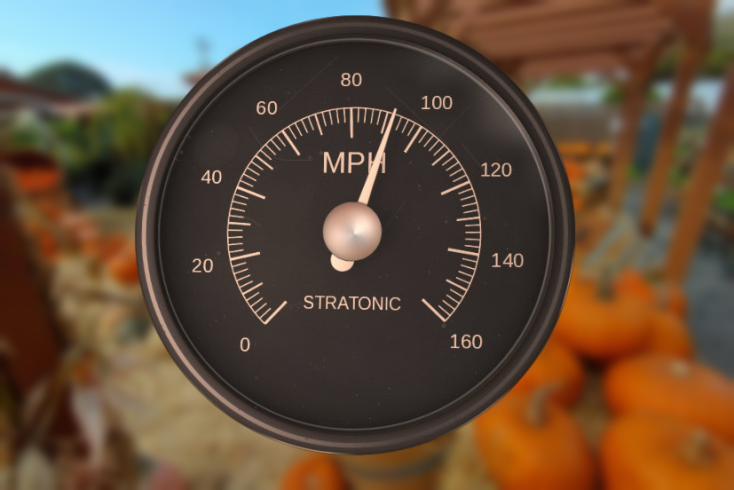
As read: 92 (mph)
